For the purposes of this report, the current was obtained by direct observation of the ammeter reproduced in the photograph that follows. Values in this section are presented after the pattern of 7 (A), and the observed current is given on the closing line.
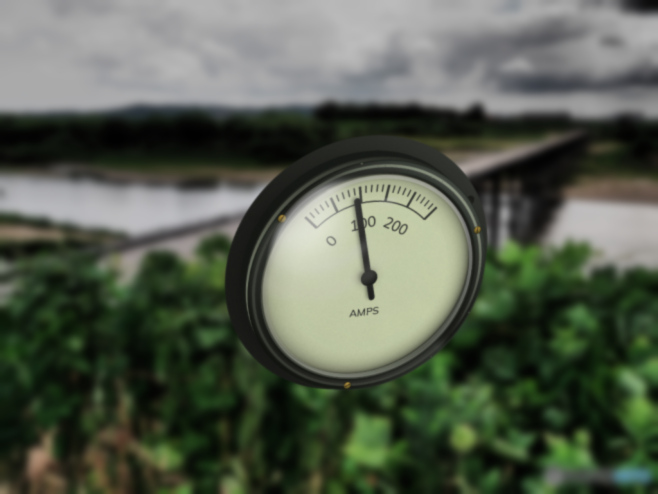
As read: 90 (A)
